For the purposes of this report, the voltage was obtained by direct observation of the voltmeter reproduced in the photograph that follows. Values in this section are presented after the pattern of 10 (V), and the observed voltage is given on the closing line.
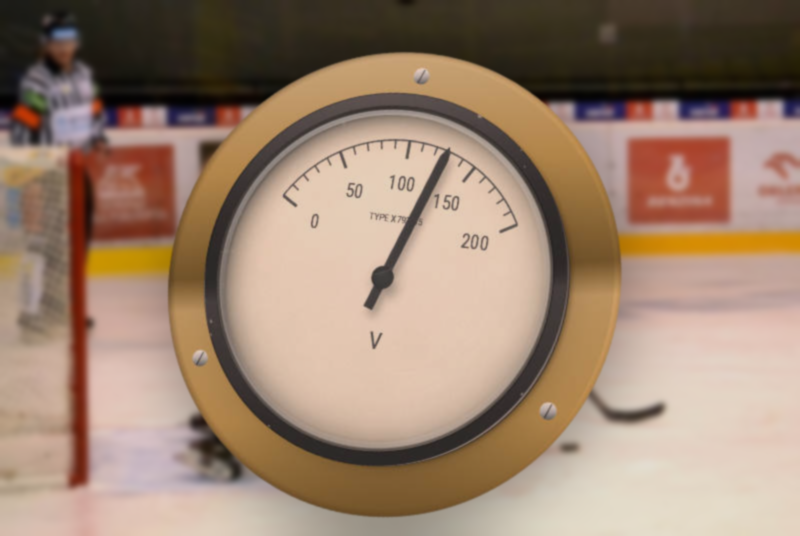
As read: 130 (V)
